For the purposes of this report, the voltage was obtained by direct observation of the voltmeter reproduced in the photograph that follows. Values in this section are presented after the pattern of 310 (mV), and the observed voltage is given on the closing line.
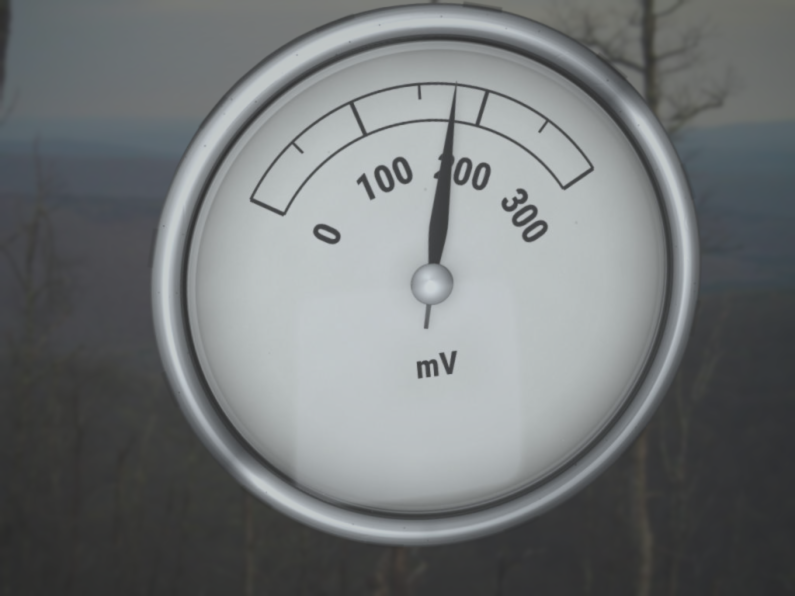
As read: 175 (mV)
